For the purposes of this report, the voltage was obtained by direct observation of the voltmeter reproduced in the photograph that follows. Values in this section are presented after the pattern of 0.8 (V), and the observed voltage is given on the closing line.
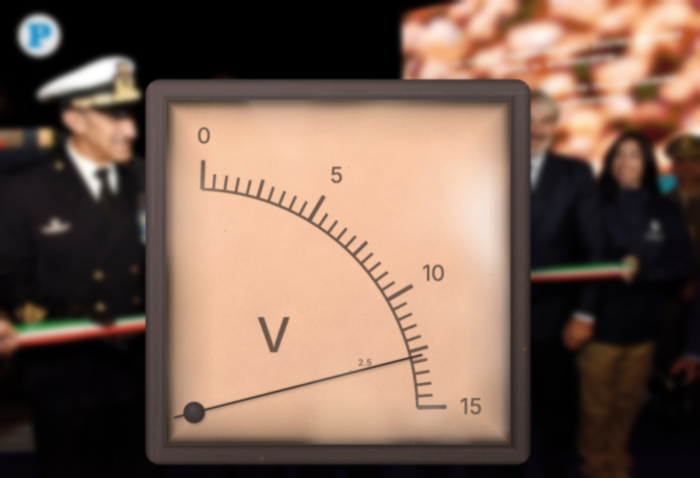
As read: 12.75 (V)
